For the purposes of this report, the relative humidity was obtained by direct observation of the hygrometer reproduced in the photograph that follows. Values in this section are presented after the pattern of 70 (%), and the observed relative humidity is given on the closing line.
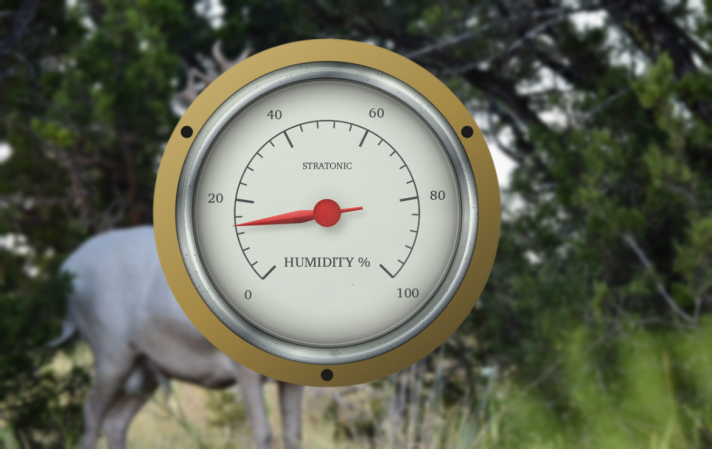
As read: 14 (%)
